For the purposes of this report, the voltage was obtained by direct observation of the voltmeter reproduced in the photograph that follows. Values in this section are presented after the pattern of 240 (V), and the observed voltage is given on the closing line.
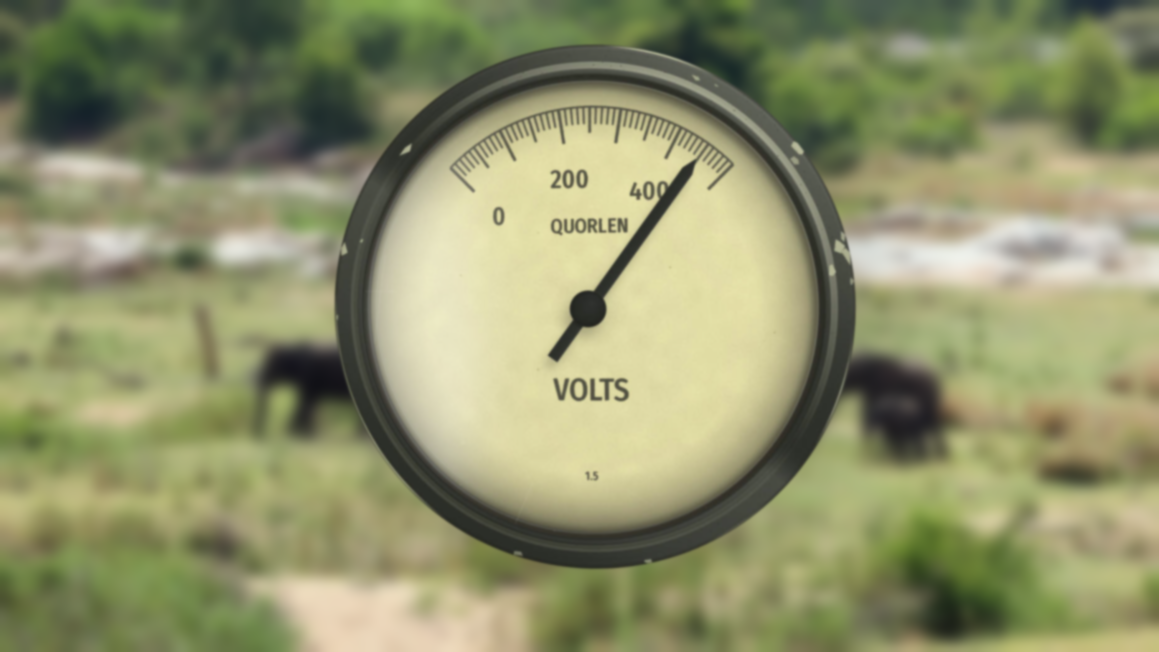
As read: 450 (V)
